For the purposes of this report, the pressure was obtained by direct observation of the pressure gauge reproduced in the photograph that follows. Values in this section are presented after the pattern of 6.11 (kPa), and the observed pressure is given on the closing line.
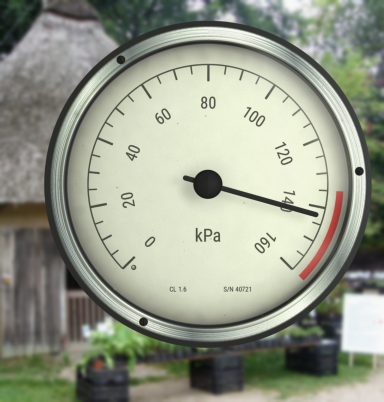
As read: 142.5 (kPa)
